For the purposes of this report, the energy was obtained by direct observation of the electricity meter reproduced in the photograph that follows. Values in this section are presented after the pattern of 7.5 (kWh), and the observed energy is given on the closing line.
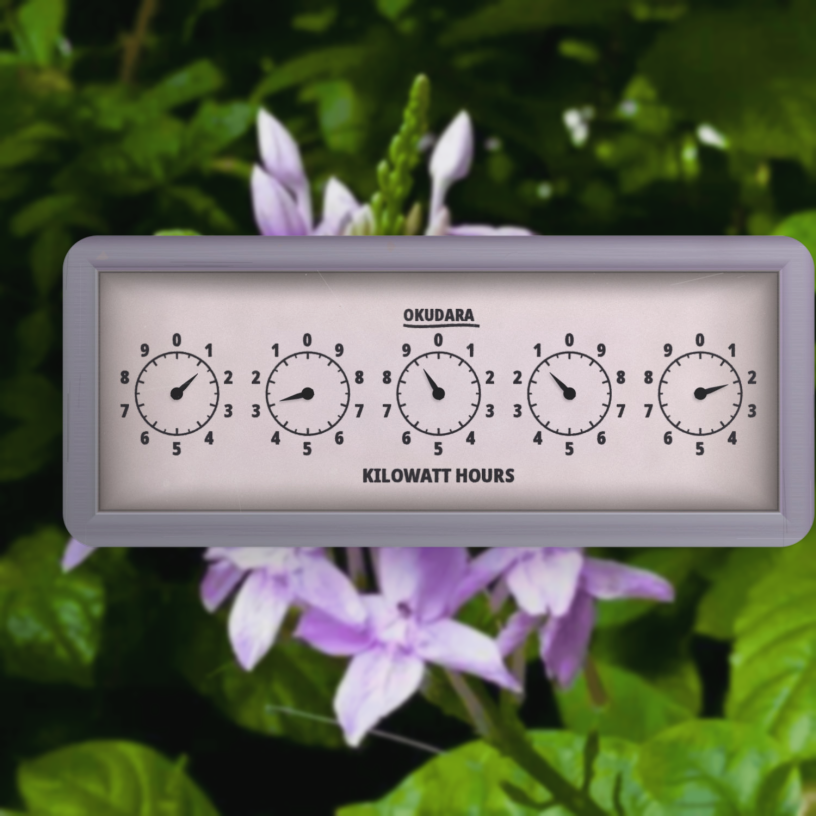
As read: 12912 (kWh)
